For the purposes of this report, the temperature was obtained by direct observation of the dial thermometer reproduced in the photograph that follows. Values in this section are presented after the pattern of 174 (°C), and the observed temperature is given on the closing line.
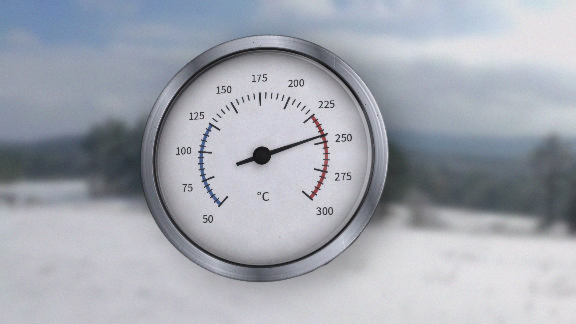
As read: 245 (°C)
